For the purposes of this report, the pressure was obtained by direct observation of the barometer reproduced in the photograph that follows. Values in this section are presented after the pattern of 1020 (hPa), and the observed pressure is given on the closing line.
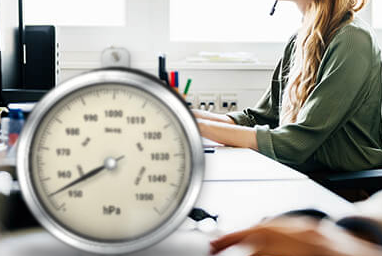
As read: 955 (hPa)
